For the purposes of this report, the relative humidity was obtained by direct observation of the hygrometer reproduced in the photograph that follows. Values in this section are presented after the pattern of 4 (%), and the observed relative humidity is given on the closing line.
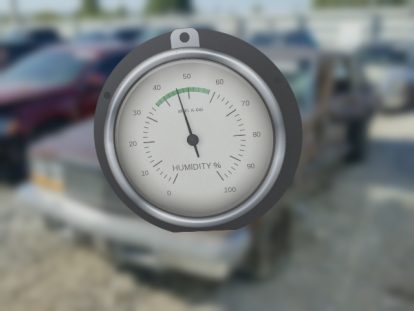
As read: 46 (%)
